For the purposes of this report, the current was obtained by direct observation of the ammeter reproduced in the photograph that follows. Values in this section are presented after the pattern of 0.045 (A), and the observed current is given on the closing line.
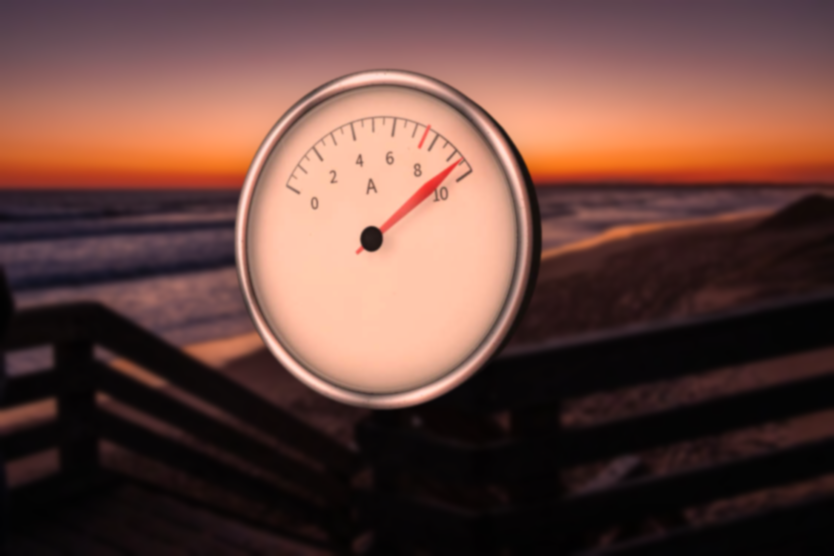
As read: 9.5 (A)
